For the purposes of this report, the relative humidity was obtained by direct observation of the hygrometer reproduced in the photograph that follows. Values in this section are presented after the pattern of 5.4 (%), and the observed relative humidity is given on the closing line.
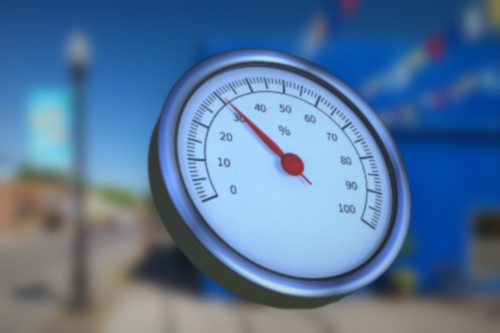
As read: 30 (%)
